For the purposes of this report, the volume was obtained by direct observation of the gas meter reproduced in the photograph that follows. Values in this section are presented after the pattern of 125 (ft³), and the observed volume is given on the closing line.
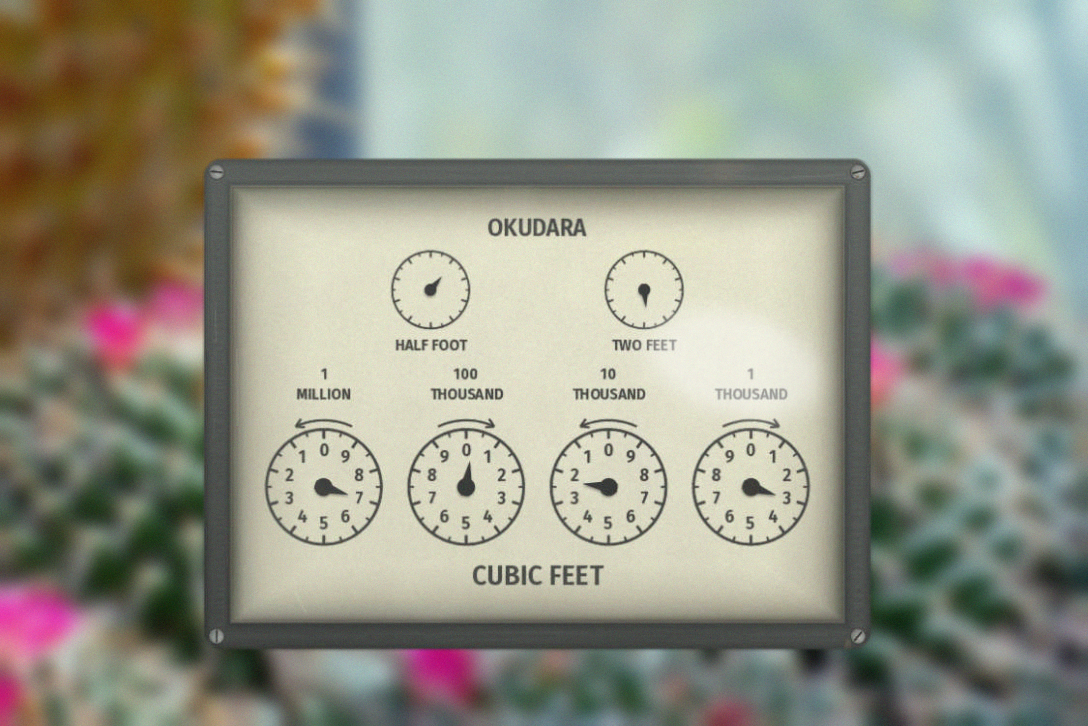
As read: 702300 (ft³)
